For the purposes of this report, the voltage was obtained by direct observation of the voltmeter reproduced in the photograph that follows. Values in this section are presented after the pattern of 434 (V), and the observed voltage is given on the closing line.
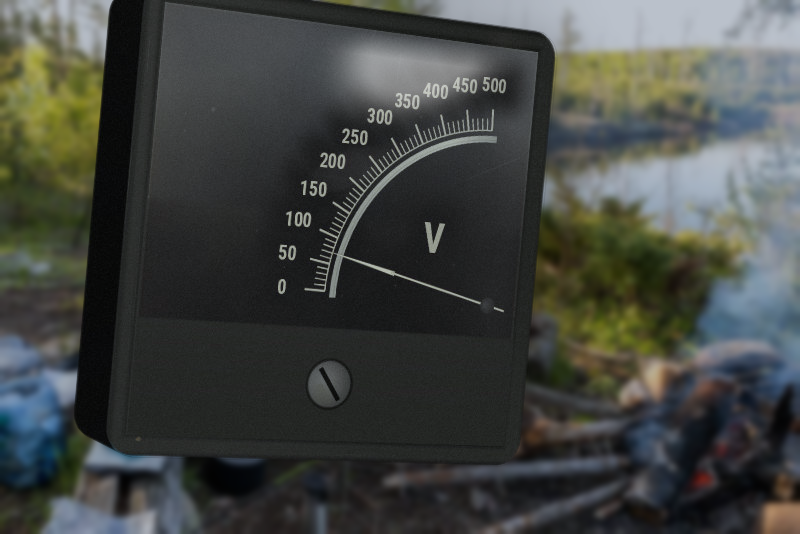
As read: 70 (V)
